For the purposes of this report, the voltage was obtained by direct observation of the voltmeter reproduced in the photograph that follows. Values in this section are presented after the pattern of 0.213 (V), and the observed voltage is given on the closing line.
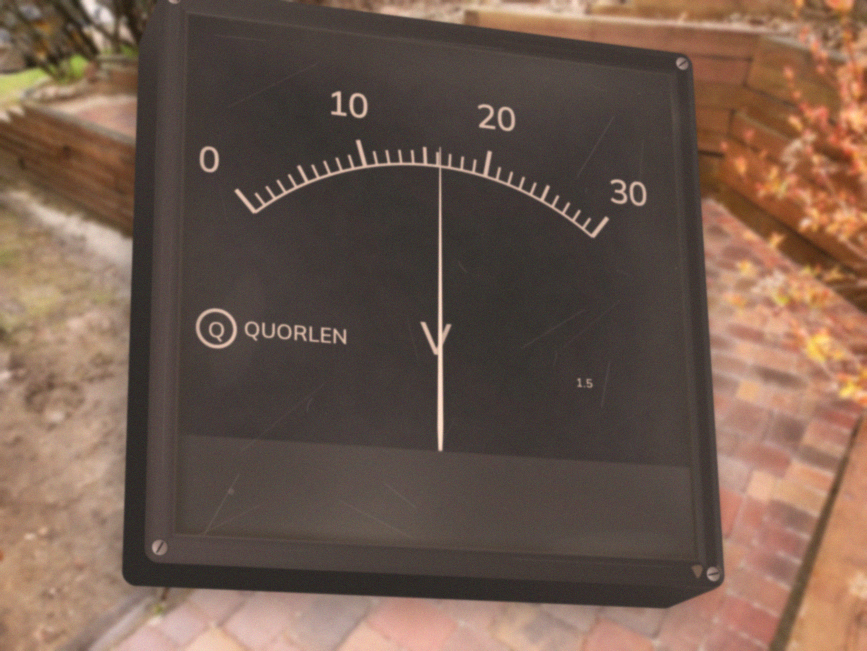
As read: 16 (V)
